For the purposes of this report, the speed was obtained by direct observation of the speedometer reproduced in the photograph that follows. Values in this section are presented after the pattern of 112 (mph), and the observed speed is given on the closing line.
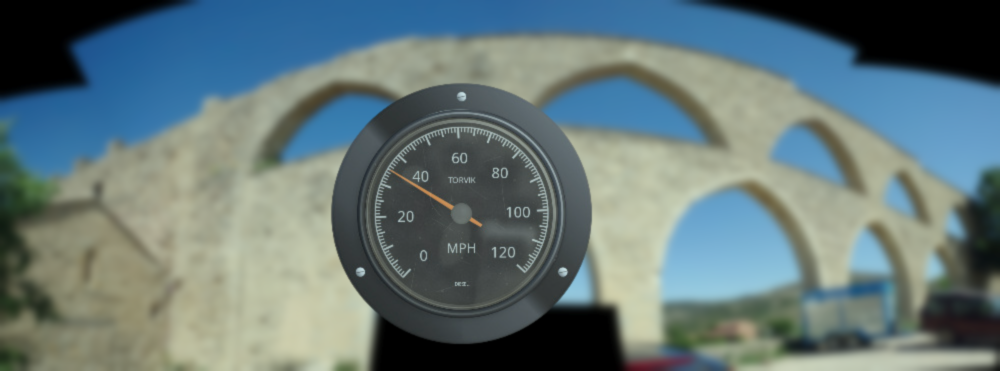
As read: 35 (mph)
